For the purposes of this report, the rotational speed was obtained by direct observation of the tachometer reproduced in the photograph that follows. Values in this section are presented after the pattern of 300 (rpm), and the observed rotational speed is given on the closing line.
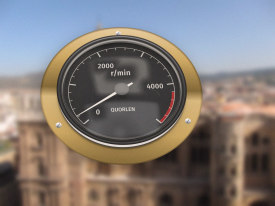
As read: 200 (rpm)
